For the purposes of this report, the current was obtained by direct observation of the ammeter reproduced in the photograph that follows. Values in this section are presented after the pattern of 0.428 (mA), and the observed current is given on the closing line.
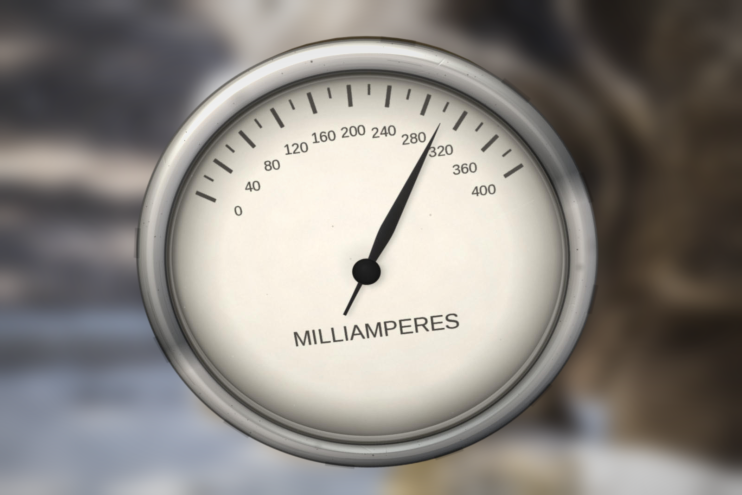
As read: 300 (mA)
